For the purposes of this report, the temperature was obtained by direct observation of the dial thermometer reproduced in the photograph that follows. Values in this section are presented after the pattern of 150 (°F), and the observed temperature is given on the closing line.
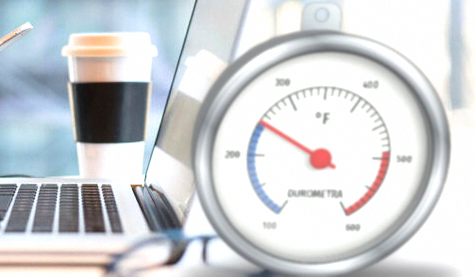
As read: 250 (°F)
